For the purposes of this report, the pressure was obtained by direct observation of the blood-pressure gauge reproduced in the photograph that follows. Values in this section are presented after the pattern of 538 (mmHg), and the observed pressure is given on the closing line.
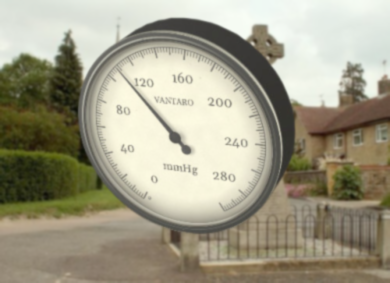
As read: 110 (mmHg)
